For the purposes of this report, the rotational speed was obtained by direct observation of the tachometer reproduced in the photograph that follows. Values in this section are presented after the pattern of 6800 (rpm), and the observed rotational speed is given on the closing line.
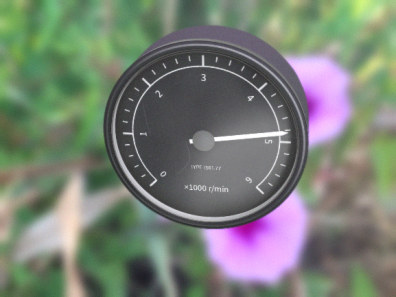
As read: 4800 (rpm)
